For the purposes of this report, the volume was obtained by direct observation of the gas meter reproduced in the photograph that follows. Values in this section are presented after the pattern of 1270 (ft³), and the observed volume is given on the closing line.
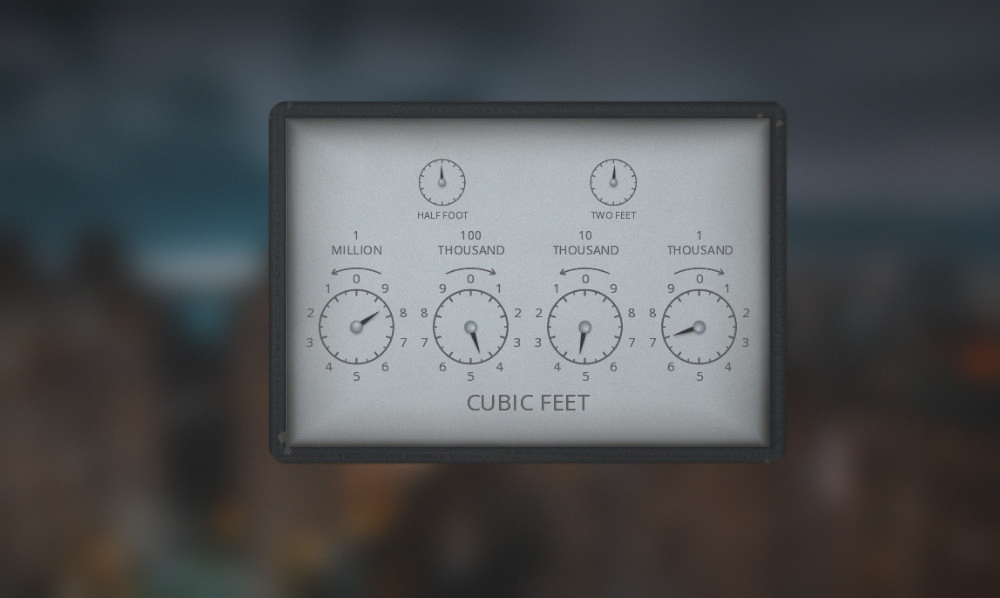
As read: 844700 (ft³)
